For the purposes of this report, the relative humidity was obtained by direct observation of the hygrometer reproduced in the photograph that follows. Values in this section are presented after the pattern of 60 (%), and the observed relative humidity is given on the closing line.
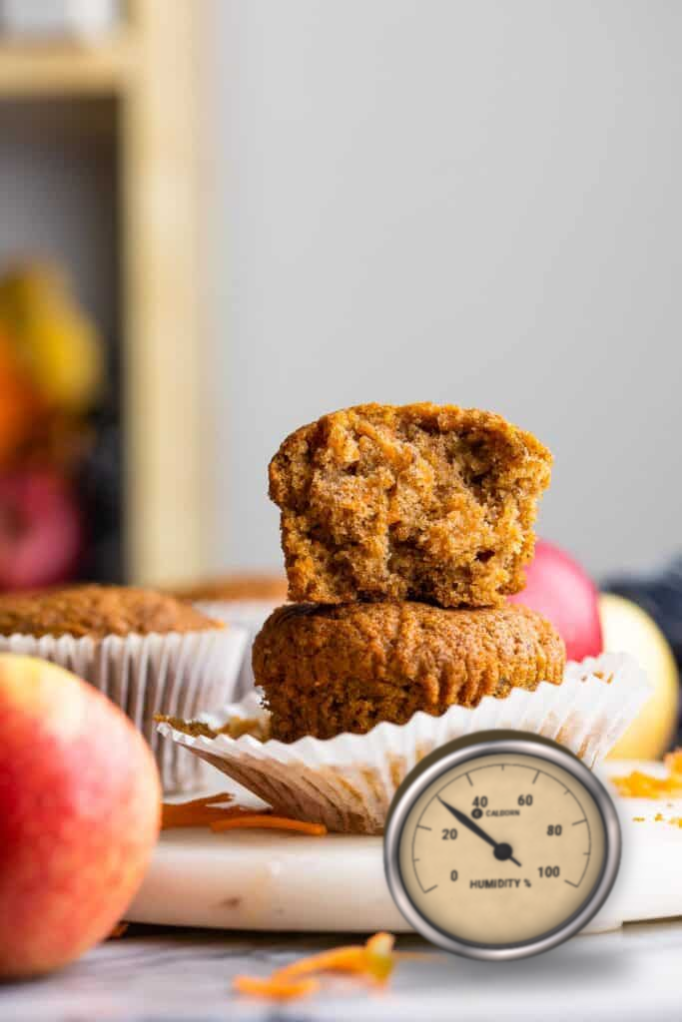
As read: 30 (%)
